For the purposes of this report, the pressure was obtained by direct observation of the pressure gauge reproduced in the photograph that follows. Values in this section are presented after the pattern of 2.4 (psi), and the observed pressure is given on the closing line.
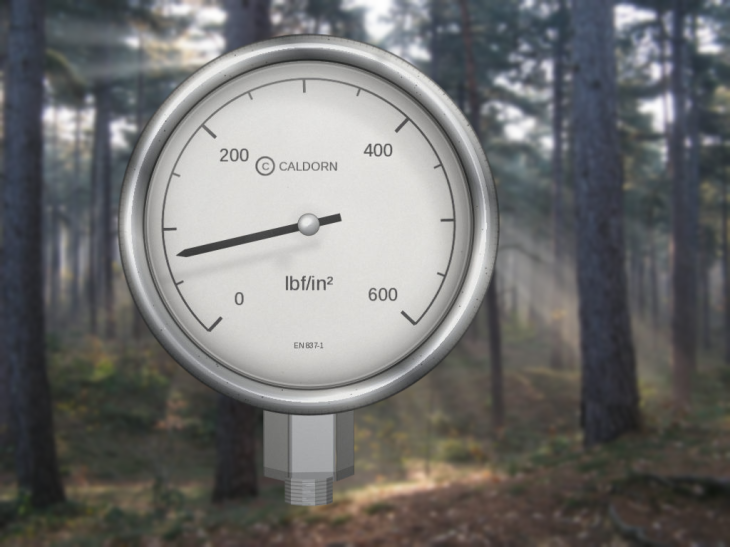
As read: 75 (psi)
